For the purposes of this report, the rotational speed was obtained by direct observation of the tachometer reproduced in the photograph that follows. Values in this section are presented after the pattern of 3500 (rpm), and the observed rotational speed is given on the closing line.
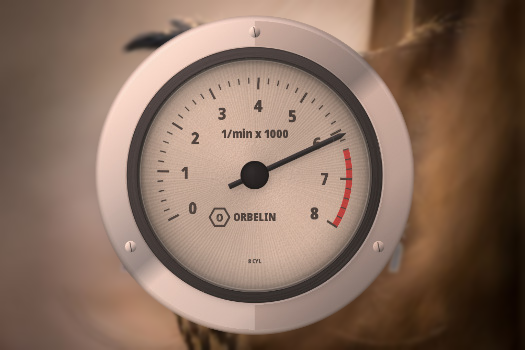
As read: 6100 (rpm)
